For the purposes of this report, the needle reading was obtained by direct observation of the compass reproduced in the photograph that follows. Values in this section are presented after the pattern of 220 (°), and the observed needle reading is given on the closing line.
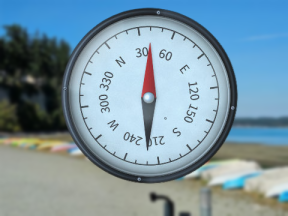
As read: 40 (°)
